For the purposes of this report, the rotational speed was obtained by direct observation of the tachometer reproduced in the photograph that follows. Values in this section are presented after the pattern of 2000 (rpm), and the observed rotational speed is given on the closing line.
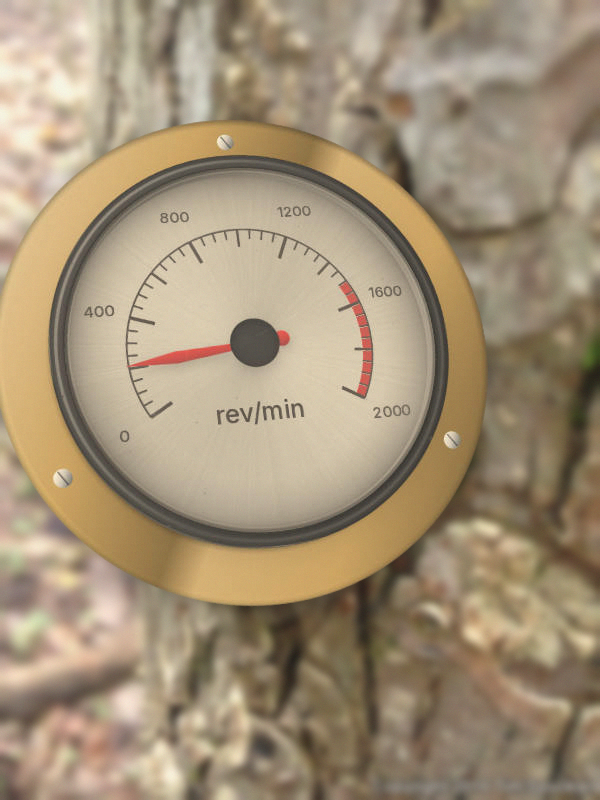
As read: 200 (rpm)
